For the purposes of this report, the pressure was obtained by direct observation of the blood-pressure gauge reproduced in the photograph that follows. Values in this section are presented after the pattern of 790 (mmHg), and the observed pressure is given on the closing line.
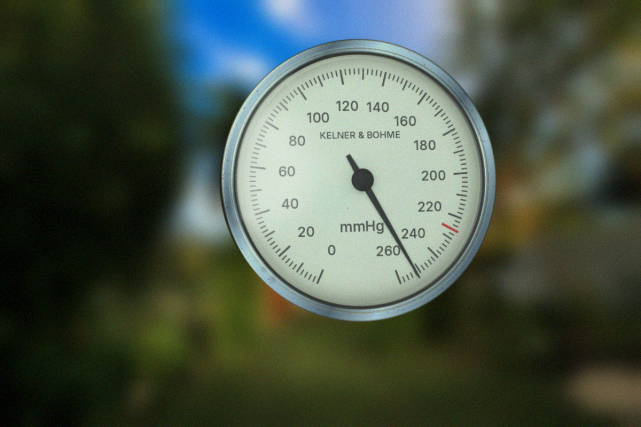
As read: 252 (mmHg)
